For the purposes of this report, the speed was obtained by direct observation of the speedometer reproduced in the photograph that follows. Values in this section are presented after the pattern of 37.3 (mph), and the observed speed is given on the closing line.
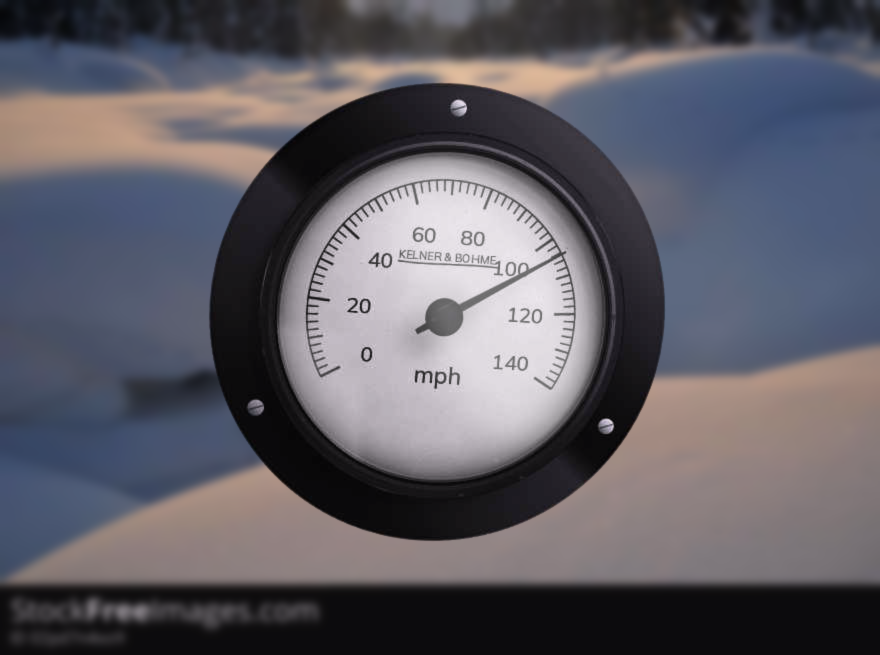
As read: 104 (mph)
